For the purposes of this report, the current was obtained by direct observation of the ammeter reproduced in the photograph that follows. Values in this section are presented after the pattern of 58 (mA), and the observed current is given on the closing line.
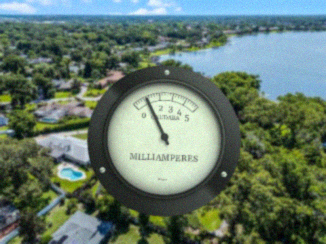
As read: 1 (mA)
